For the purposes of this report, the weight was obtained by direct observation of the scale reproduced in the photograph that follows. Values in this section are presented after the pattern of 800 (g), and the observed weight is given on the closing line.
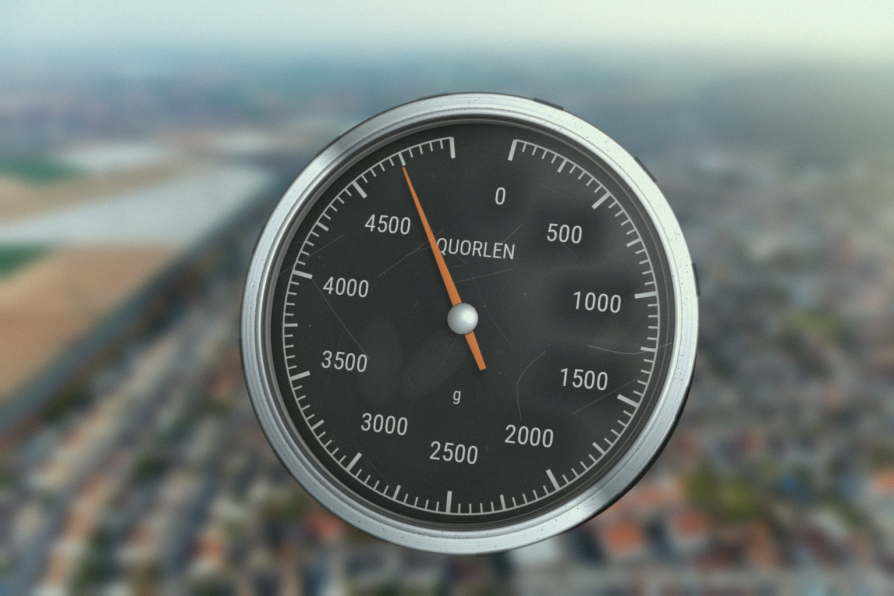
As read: 4750 (g)
